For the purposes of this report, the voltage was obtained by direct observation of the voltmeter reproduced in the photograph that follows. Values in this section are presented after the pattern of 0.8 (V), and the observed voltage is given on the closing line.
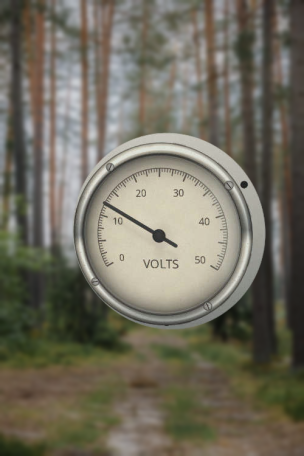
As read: 12.5 (V)
